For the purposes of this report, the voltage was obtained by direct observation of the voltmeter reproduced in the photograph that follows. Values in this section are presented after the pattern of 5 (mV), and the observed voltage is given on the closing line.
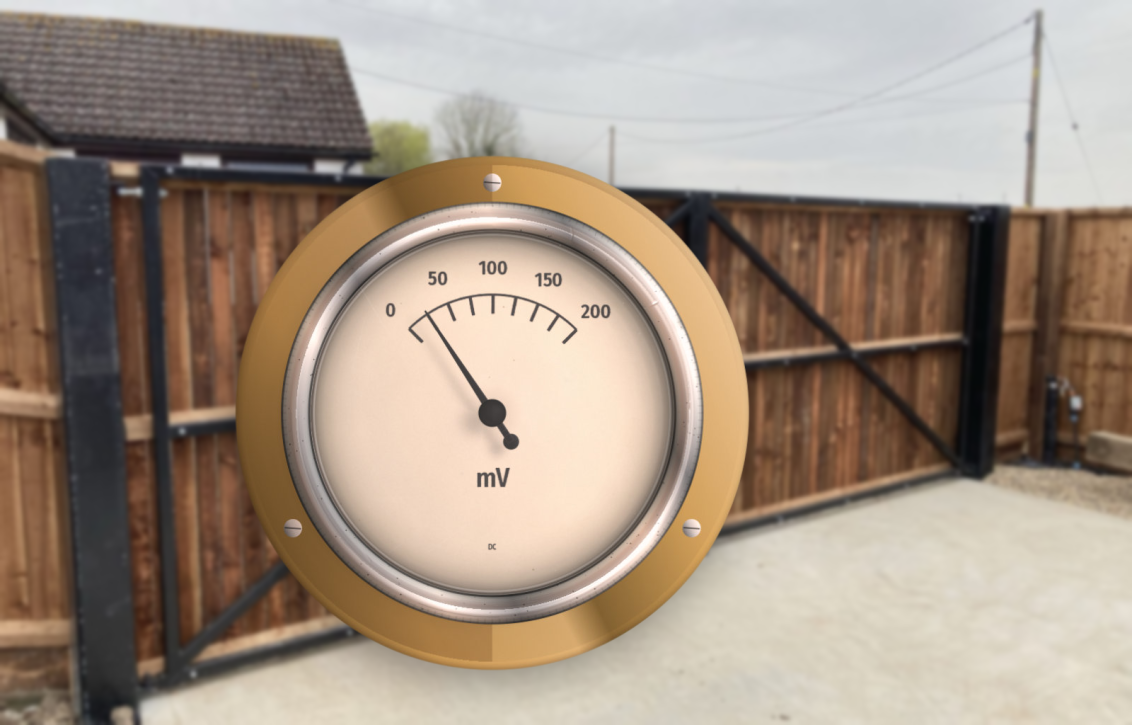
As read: 25 (mV)
